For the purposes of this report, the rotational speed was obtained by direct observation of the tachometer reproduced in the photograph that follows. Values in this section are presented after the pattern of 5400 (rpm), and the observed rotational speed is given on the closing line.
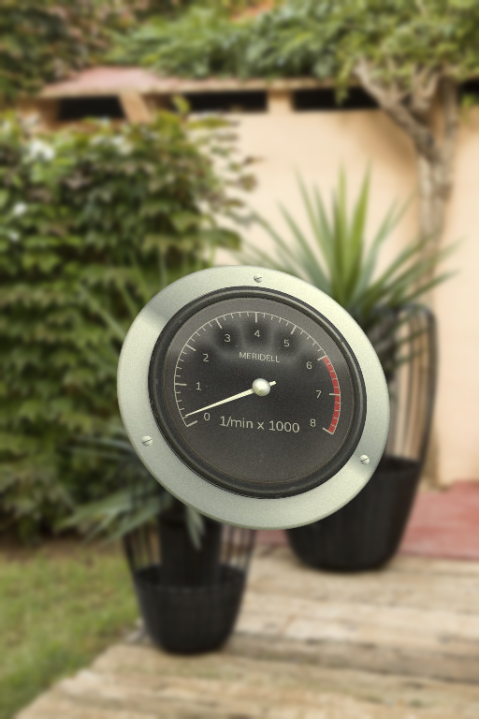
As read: 200 (rpm)
